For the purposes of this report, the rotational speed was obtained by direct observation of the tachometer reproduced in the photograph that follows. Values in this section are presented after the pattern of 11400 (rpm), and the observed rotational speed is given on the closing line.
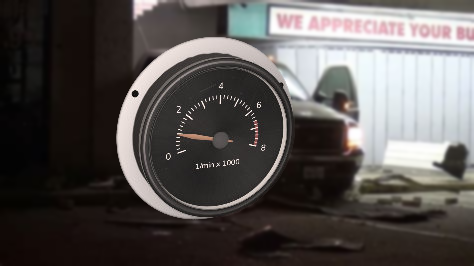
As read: 1000 (rpm)
